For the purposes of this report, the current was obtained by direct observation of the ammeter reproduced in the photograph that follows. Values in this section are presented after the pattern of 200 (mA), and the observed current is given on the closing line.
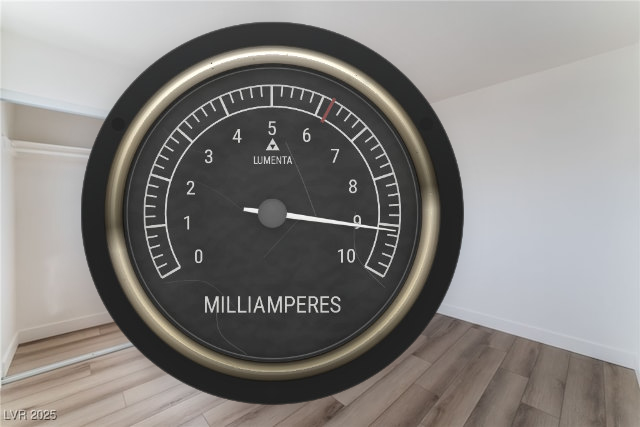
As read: 9.1 (mA)
